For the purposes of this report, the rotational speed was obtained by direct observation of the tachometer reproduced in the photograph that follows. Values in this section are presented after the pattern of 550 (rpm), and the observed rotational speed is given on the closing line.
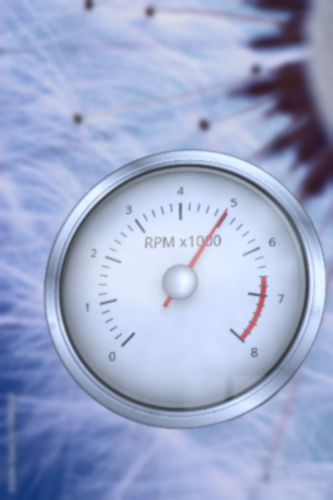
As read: 5000 (rpm)
